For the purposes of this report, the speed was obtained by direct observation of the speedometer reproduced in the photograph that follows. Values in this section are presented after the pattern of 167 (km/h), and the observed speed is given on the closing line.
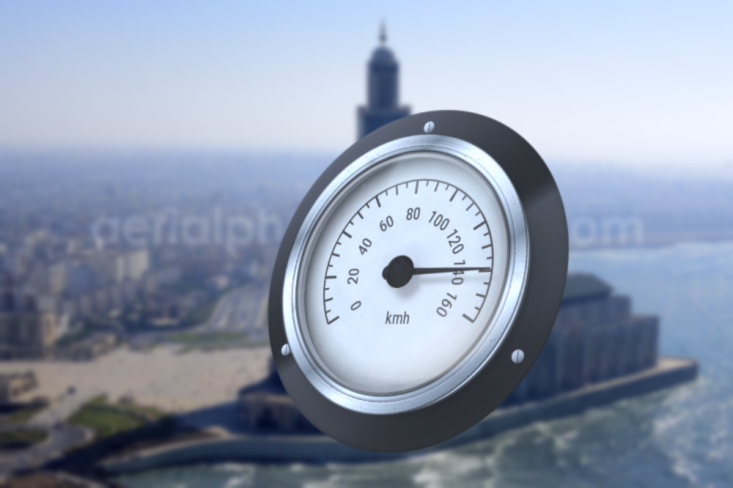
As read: 140 (km/h)
